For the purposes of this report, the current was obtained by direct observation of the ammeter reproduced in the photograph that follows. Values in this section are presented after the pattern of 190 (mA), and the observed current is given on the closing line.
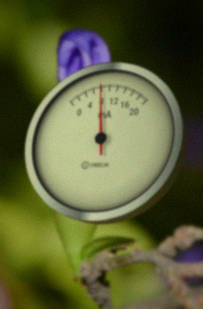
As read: 8 (mA)
